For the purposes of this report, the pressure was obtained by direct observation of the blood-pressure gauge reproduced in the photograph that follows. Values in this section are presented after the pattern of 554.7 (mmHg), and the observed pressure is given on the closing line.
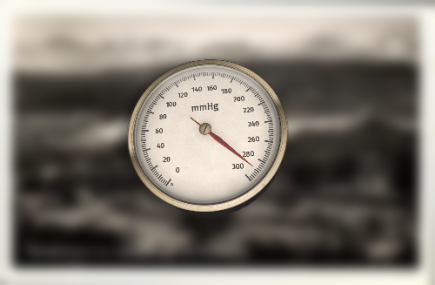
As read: 290 (mmHg)
